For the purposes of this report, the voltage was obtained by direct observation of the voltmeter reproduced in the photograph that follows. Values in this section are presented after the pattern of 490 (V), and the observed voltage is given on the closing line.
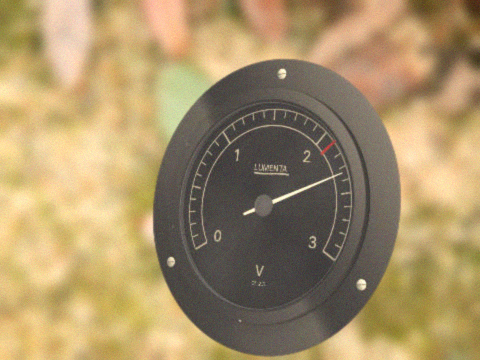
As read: 2.35 (V)
